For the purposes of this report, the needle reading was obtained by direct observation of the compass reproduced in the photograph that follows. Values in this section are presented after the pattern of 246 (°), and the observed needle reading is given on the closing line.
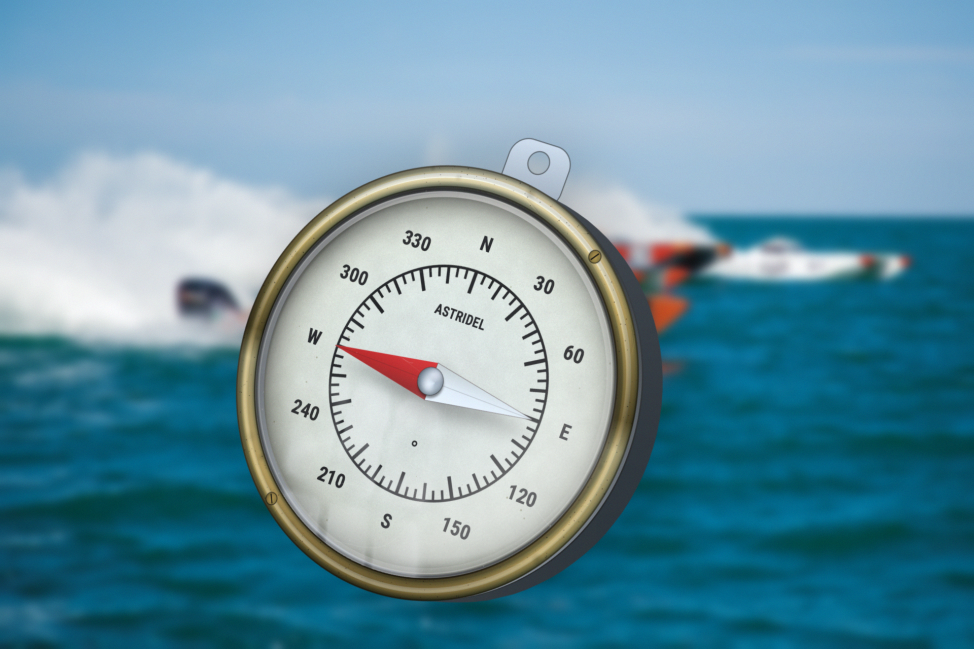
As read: 270 (°)
